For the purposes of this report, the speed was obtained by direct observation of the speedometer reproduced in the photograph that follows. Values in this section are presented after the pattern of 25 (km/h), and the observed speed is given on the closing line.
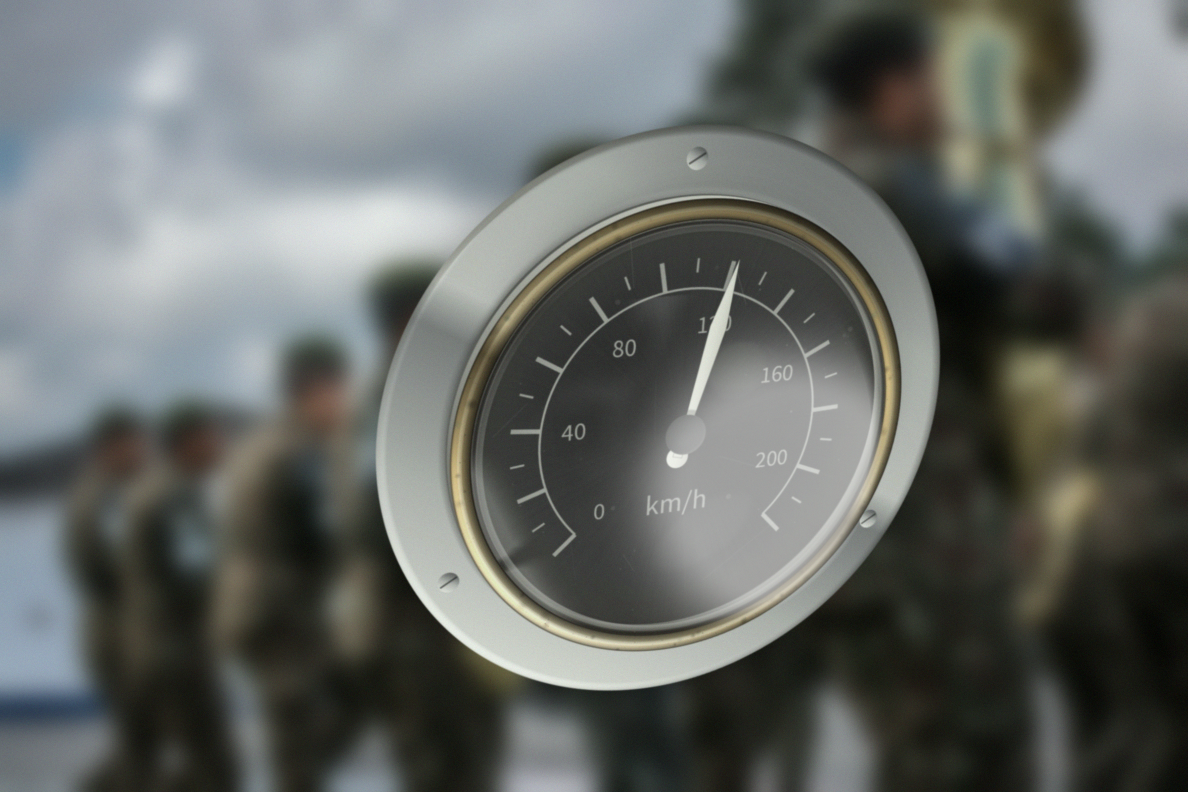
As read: 120 (km/h)
